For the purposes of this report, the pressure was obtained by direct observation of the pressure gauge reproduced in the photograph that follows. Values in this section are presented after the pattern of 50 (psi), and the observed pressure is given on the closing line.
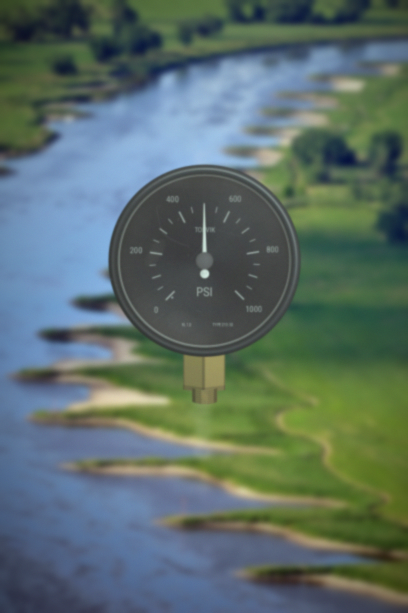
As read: 500 (psi)
